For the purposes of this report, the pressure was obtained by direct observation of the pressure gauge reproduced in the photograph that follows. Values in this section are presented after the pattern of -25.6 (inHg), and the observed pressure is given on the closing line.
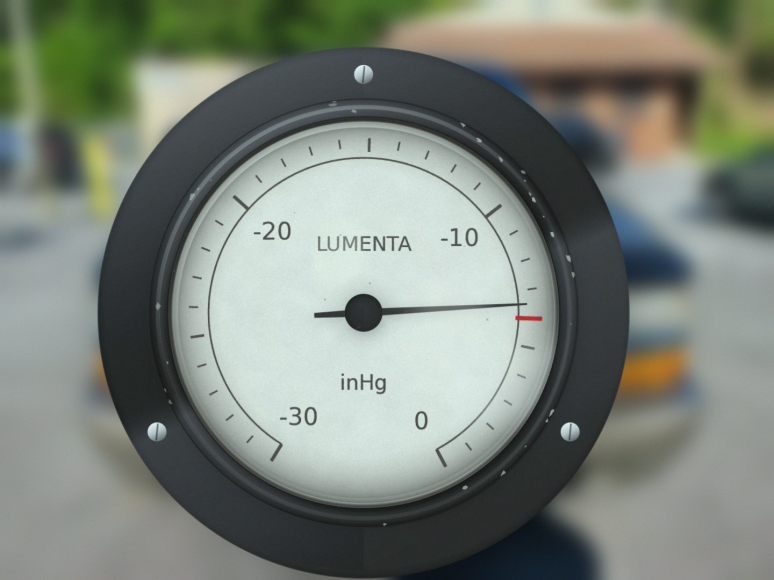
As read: -6.5 (inHg)
